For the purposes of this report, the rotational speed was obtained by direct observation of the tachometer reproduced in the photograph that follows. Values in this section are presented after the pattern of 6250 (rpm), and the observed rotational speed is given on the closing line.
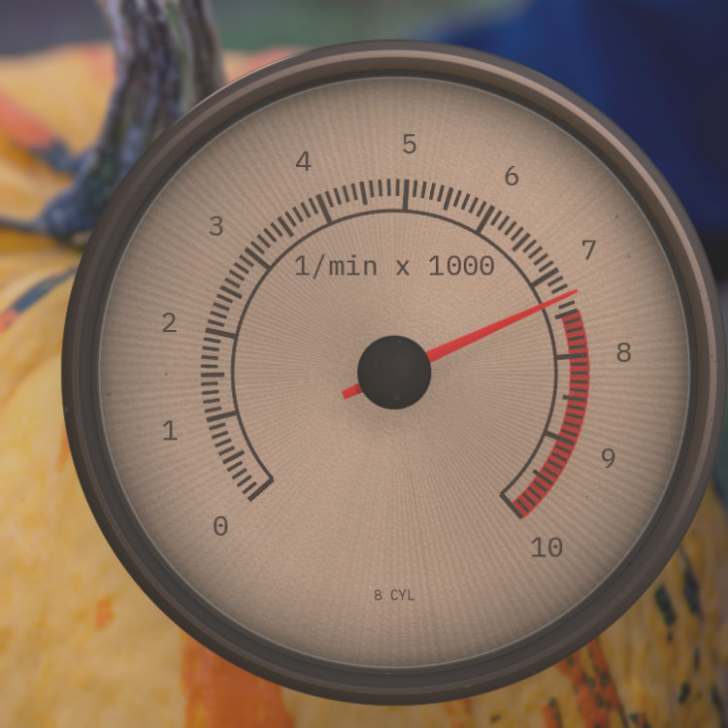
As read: 7300 (rpm)
